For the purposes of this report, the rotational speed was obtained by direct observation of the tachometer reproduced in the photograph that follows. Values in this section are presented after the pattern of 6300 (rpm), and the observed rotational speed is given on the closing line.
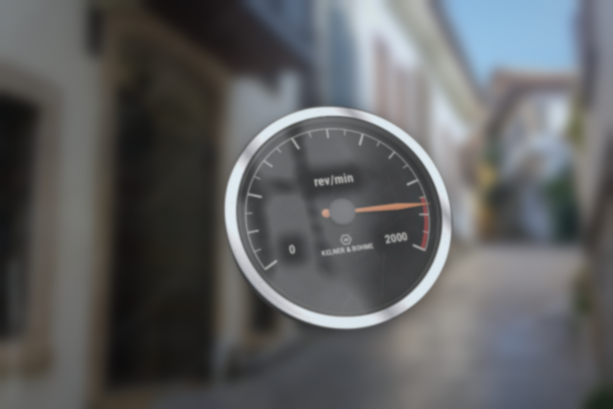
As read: 1750 (rpm)
